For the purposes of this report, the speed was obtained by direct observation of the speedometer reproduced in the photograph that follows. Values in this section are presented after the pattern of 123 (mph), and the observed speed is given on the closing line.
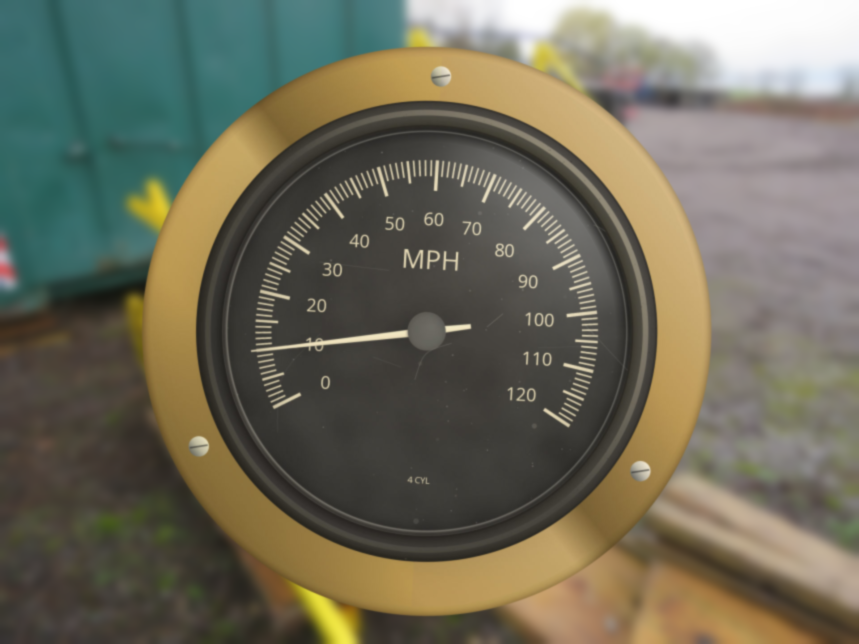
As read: 10 (mph)
